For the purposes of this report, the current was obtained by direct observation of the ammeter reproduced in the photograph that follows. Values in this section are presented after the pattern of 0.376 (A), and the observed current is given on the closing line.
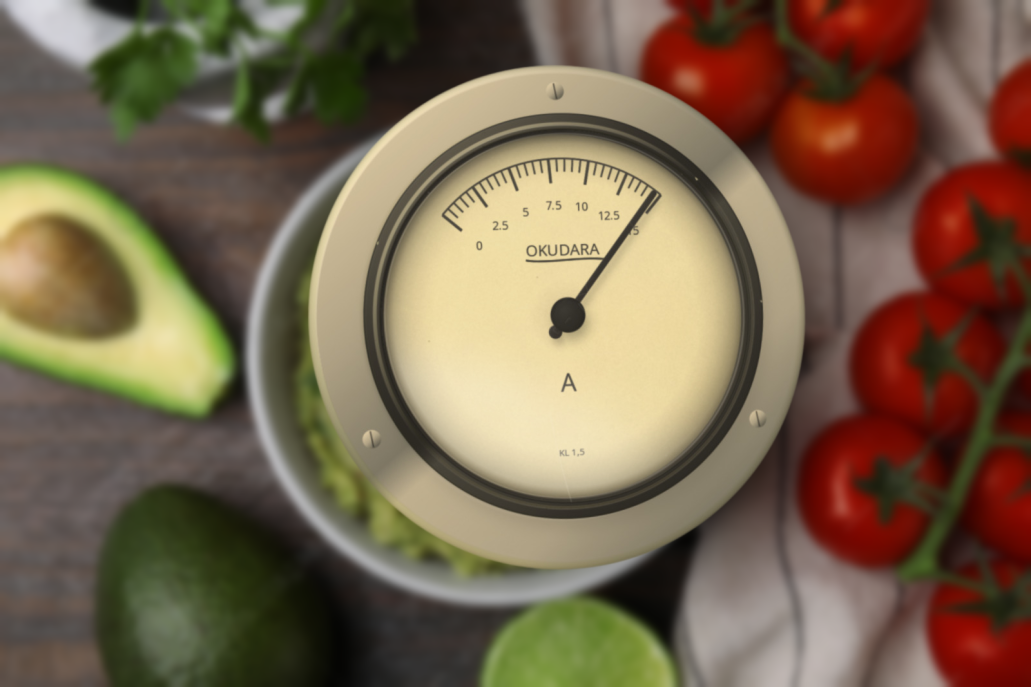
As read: 14.5 (A)
